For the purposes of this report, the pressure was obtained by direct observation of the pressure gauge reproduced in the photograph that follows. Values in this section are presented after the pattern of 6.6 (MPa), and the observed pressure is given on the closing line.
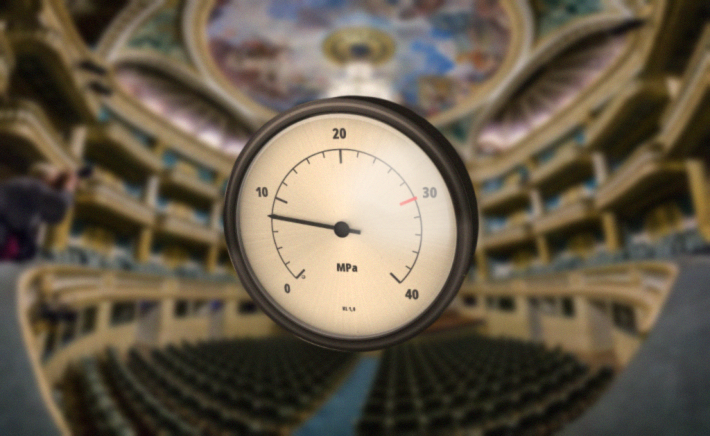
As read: 8 (MPa)
